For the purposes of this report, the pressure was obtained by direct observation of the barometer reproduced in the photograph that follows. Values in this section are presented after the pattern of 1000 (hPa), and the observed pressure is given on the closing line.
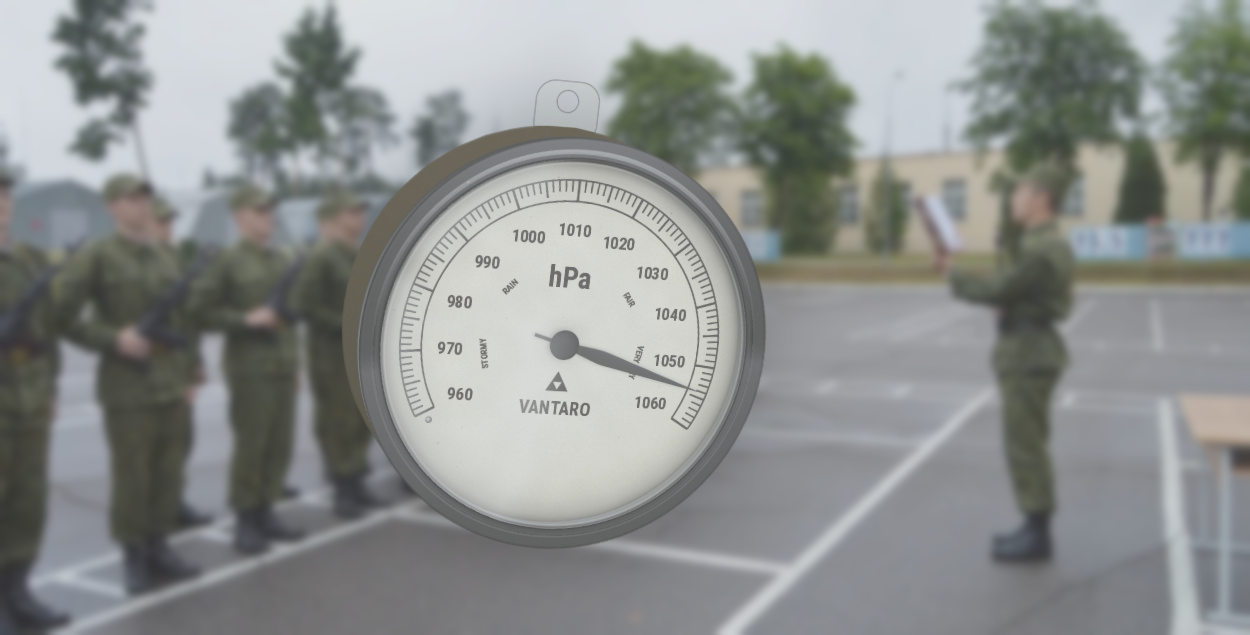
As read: 1054 (hPa)
